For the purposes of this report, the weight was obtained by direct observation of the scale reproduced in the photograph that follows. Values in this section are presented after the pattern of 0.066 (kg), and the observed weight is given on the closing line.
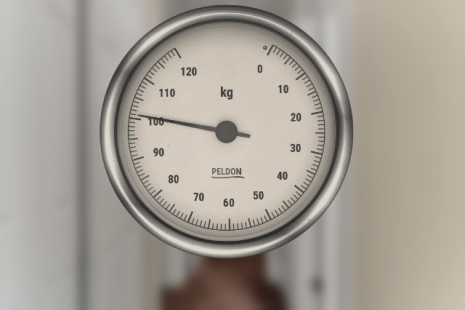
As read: 101 (kg)
